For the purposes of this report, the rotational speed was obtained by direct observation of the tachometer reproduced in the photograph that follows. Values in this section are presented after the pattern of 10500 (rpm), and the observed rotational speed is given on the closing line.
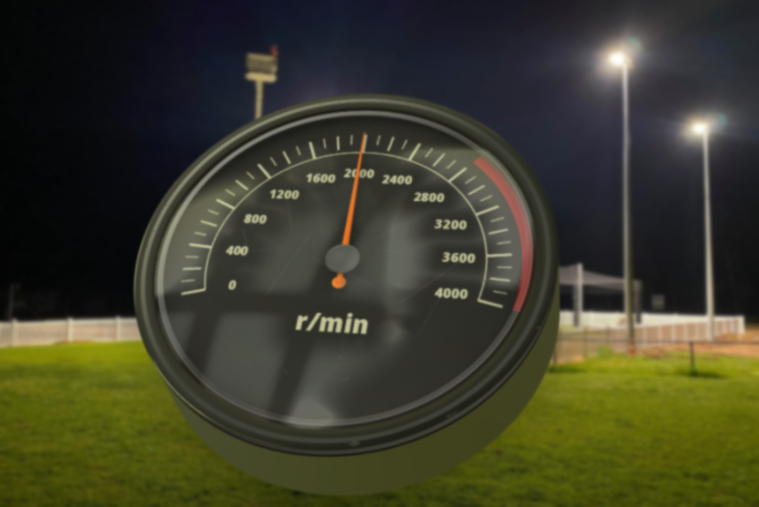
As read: 2000 (rpm)
